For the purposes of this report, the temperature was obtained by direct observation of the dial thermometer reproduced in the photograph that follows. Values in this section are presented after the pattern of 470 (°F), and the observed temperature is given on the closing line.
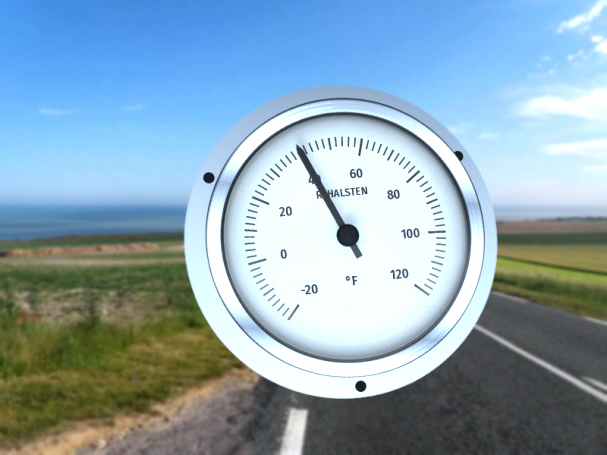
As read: 40 (°F)
